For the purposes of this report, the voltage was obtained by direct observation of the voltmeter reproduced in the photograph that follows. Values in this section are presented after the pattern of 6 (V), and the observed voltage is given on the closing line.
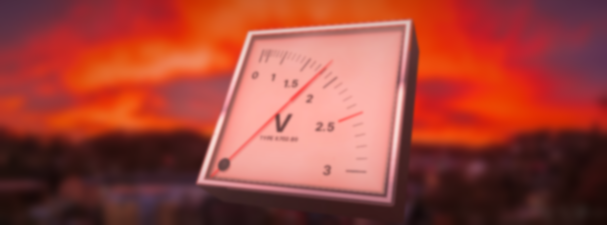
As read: 1.8 (V)
